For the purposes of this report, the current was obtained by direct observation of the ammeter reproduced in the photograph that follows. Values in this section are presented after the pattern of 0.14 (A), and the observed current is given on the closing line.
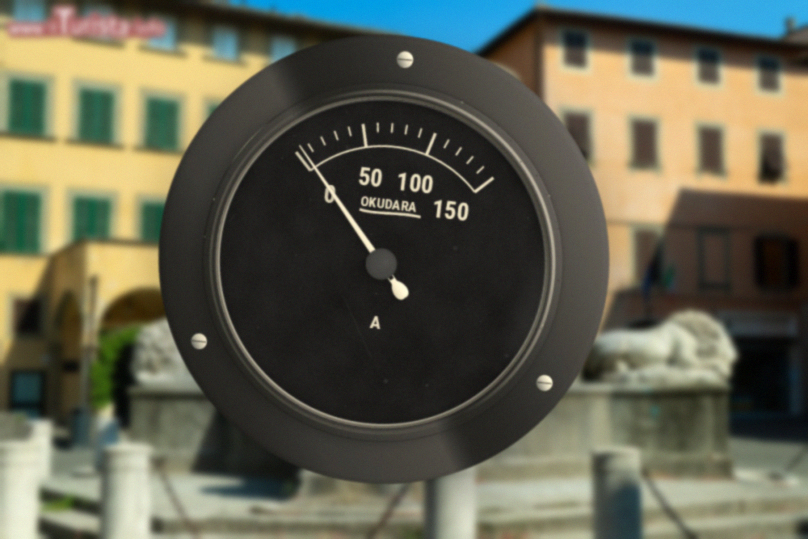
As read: 5 (A)
